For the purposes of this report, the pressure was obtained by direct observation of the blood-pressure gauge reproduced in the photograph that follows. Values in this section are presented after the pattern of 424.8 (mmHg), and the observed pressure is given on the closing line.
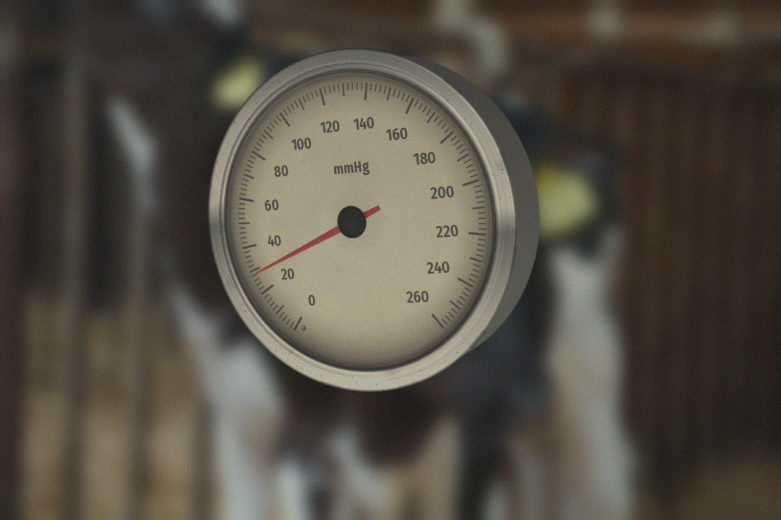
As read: 28 (mmHg)
